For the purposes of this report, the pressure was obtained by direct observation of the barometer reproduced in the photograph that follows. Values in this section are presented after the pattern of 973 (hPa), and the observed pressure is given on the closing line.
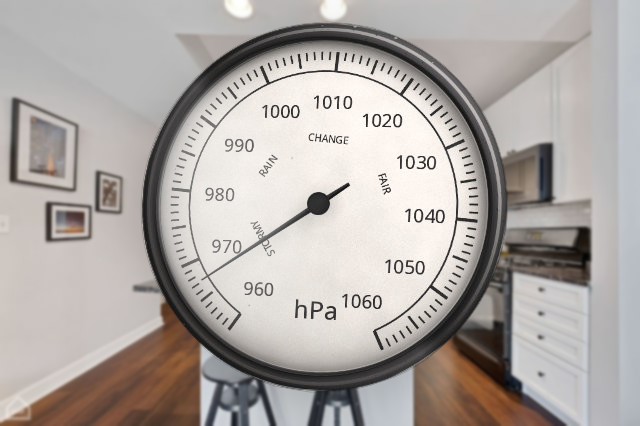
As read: 967 (hPa)
